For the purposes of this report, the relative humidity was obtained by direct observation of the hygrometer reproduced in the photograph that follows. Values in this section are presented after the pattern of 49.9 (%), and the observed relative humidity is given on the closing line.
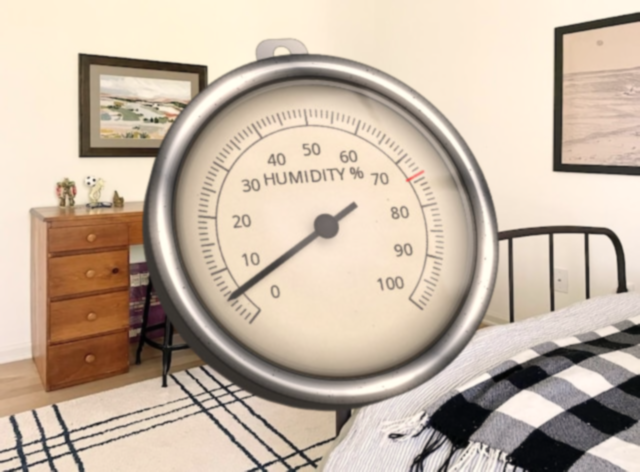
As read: 5 (%)
